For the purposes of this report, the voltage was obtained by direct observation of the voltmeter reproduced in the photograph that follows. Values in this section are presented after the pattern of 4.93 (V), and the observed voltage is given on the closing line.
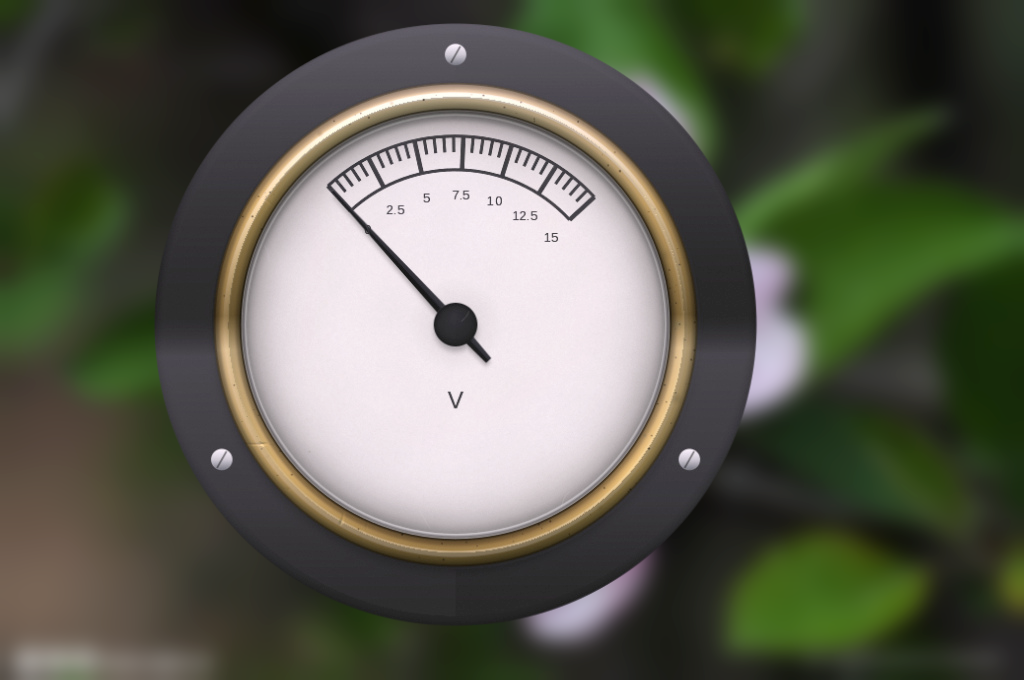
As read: 0 (V)
